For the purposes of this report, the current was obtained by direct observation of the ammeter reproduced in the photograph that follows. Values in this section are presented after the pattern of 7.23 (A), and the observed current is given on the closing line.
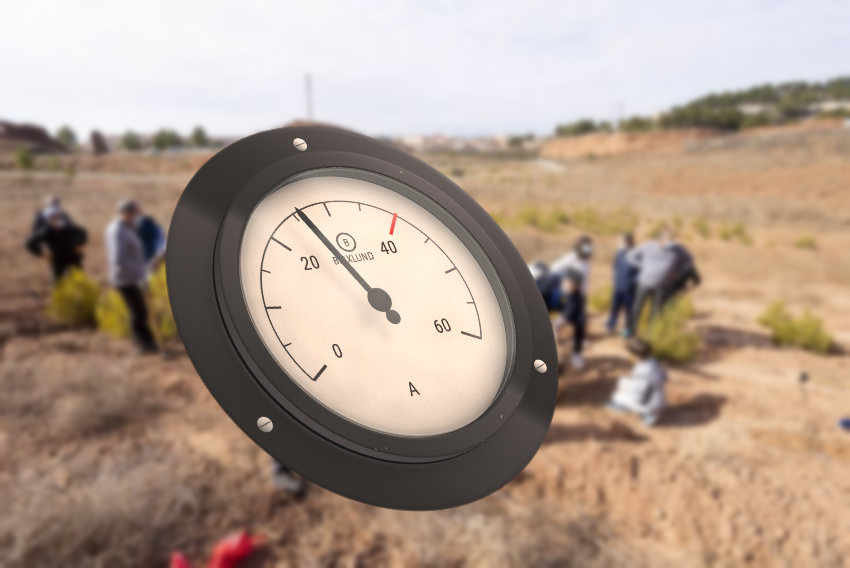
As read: 25 (A)
